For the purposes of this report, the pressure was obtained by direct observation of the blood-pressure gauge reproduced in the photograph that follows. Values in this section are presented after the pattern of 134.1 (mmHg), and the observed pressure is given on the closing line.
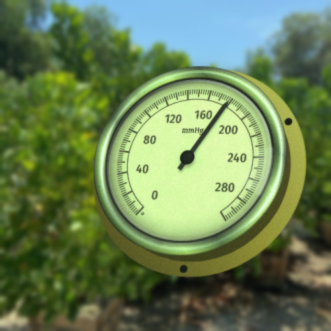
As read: 180 (mmHg)
